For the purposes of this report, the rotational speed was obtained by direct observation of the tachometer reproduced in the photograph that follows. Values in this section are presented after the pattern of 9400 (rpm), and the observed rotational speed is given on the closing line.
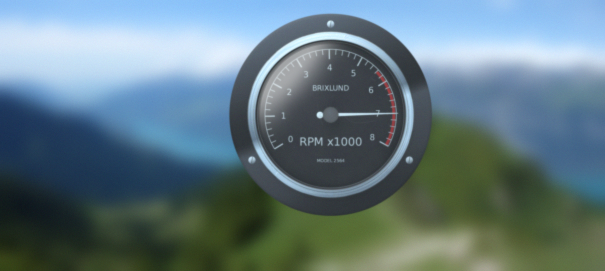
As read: 7000 (rpm)
